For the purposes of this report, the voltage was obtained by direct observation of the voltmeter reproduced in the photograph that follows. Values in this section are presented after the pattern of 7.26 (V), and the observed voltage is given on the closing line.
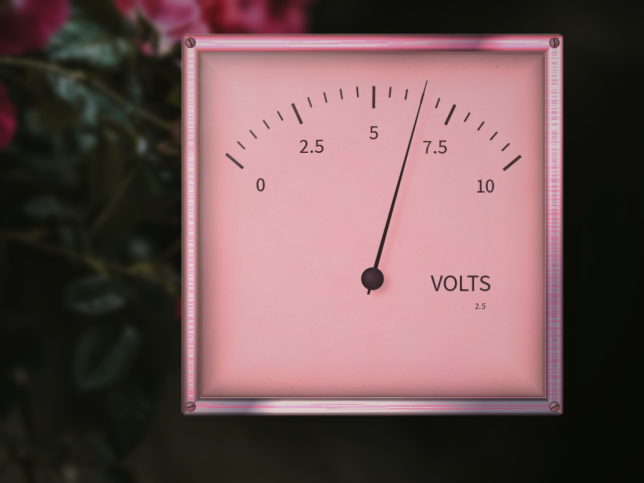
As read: 6.5 (V)
